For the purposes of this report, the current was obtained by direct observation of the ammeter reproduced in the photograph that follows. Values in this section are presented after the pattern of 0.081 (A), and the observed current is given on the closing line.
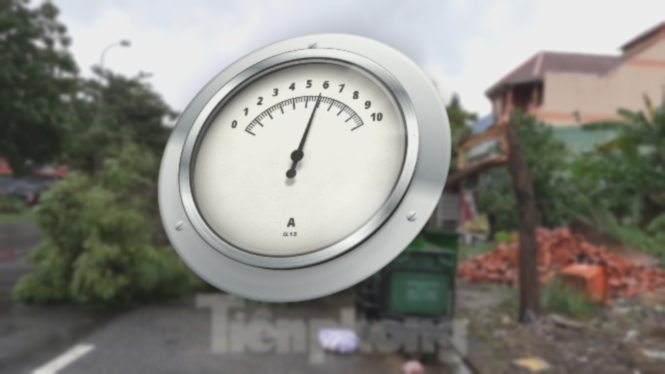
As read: 6 (A)
